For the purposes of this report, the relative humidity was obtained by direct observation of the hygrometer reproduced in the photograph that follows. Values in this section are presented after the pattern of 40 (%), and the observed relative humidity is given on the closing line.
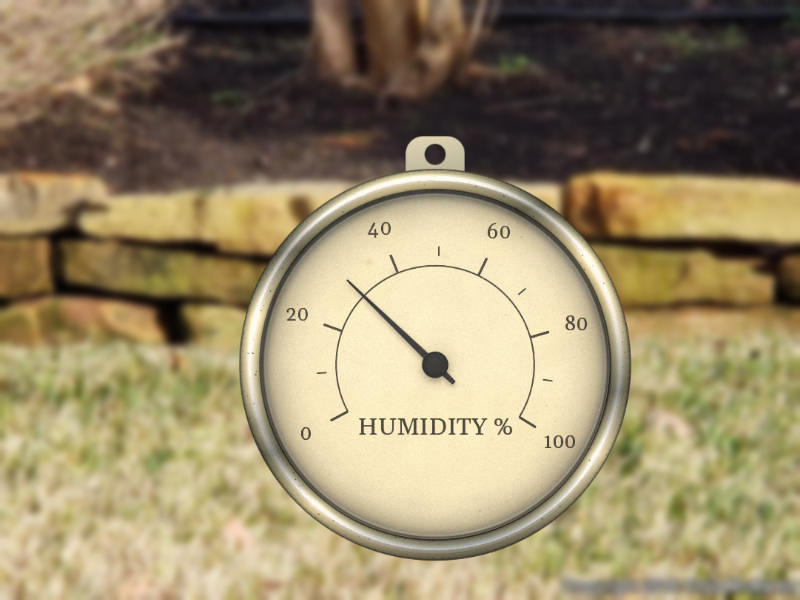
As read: 30 (%)
